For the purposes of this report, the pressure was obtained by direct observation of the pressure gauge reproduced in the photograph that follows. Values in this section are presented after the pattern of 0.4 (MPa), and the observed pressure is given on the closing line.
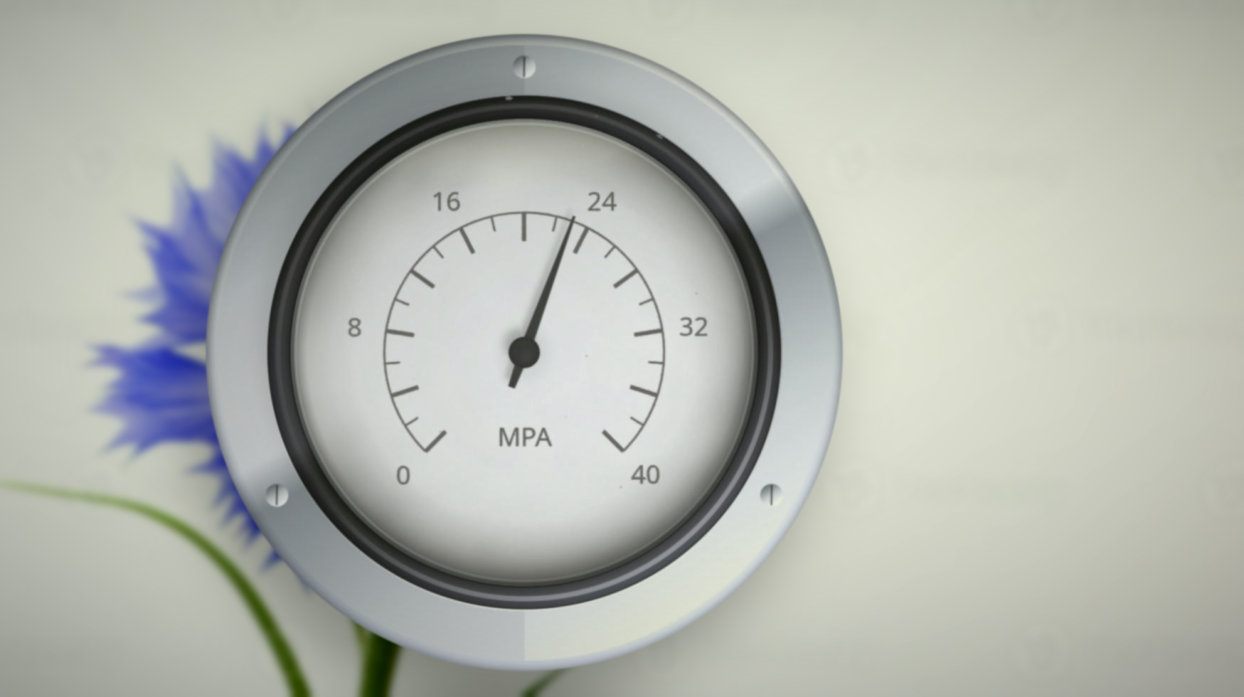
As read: 23 (MPa)
